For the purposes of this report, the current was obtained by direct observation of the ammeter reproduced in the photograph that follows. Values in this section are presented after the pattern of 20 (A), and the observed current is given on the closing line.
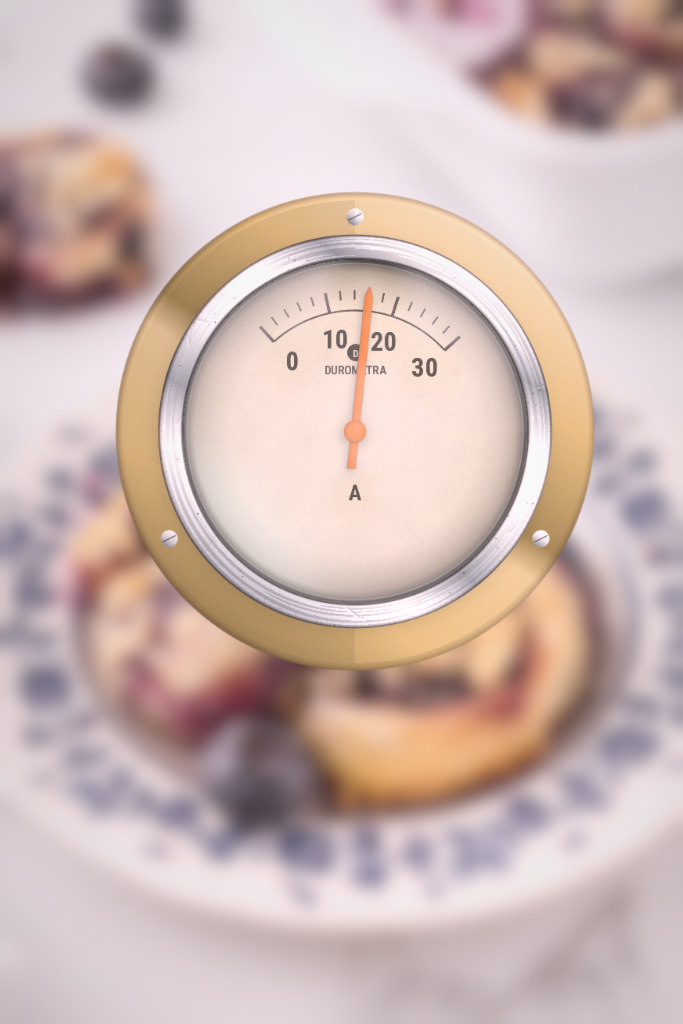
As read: 16 (A)
